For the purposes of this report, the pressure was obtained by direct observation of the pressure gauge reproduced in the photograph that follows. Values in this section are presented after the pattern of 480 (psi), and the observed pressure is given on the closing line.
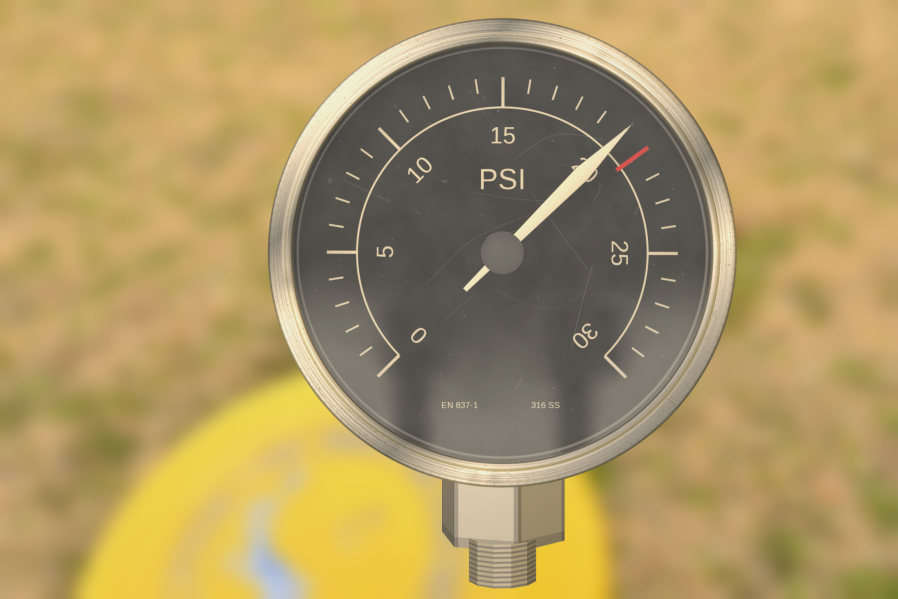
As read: 20 (psi)
